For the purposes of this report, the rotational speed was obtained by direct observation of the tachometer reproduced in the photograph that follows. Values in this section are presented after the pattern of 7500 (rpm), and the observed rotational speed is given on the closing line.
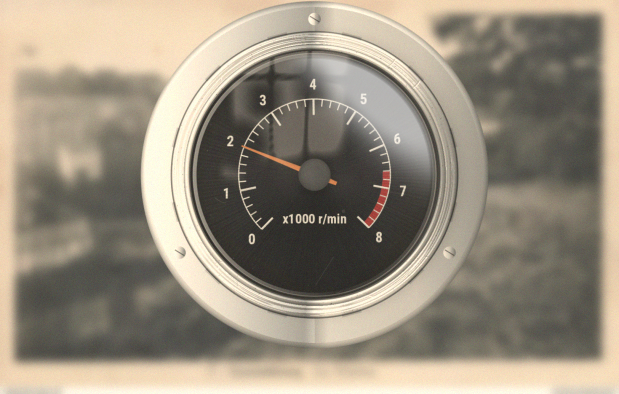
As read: 2000 (rpm)
